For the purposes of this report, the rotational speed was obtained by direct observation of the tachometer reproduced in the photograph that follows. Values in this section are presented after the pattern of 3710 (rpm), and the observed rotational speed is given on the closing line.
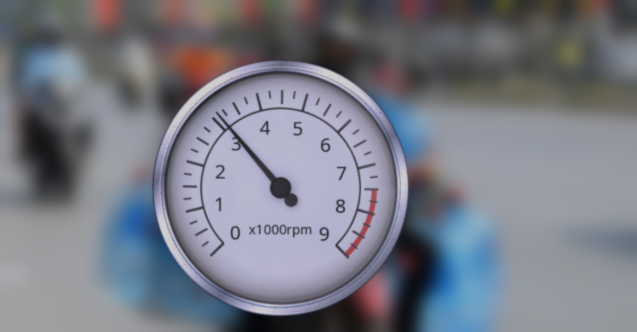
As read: 3125 (rpm)
